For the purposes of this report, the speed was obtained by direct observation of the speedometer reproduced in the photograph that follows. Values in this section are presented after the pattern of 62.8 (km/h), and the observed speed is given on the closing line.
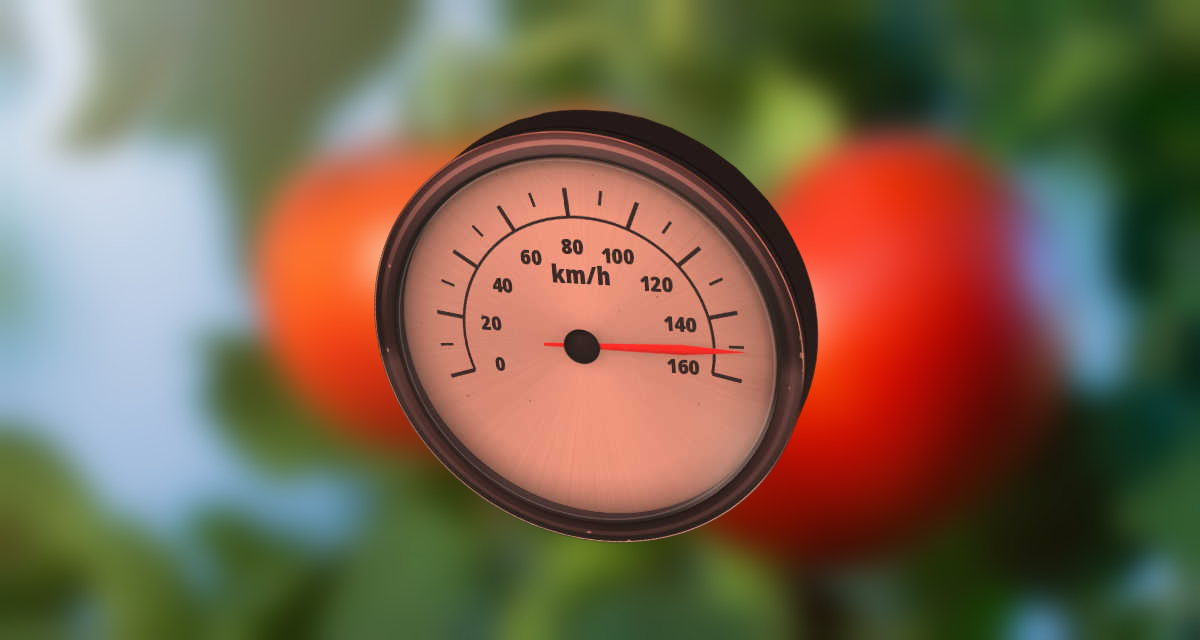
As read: 150 (km/h)
